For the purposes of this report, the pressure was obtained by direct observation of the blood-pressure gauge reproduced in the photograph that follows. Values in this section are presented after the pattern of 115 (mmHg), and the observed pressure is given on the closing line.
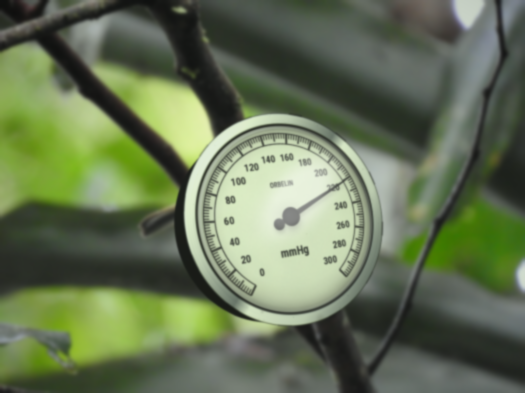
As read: 220 (mmHg)
